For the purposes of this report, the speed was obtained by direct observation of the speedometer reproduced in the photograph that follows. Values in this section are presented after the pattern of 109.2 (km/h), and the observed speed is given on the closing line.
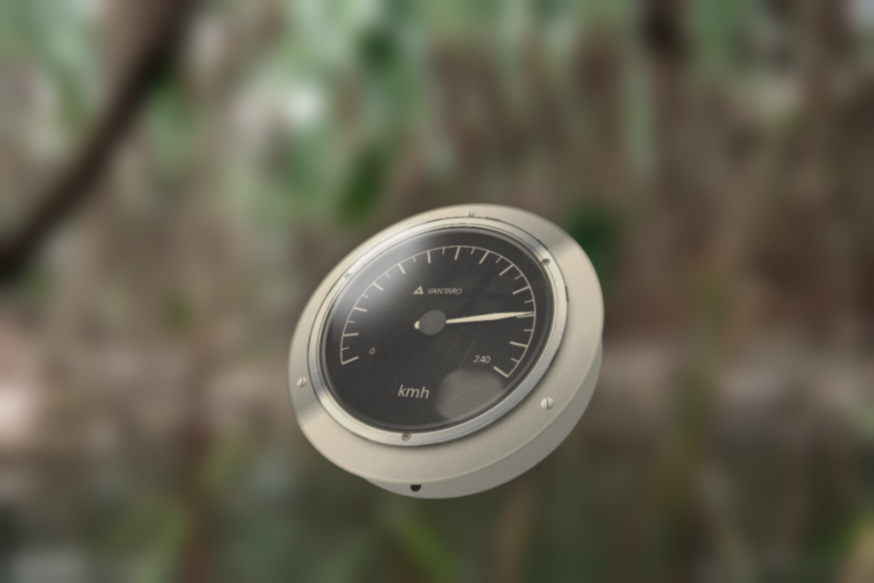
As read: 200 (km/h)
